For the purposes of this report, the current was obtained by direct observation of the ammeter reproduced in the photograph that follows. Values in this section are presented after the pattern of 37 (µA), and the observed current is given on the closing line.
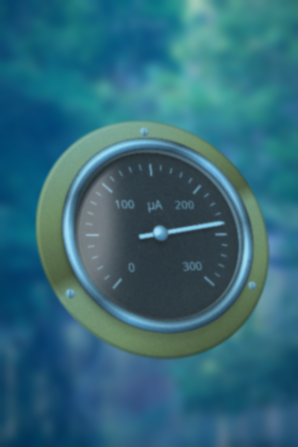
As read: 240 (µA)
